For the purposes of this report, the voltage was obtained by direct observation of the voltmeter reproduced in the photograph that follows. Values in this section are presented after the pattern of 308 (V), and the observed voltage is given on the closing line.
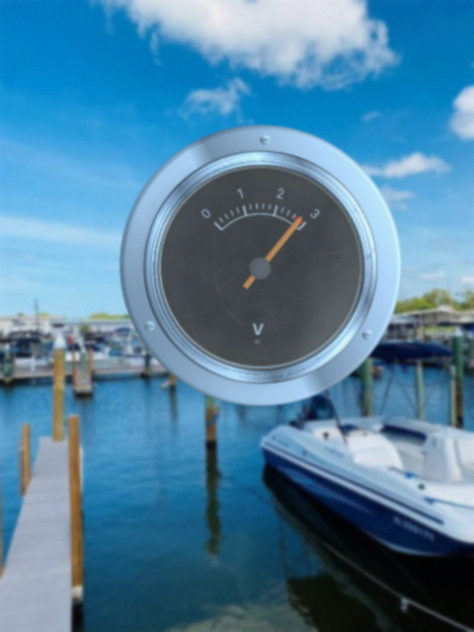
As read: 2.8 (V)
